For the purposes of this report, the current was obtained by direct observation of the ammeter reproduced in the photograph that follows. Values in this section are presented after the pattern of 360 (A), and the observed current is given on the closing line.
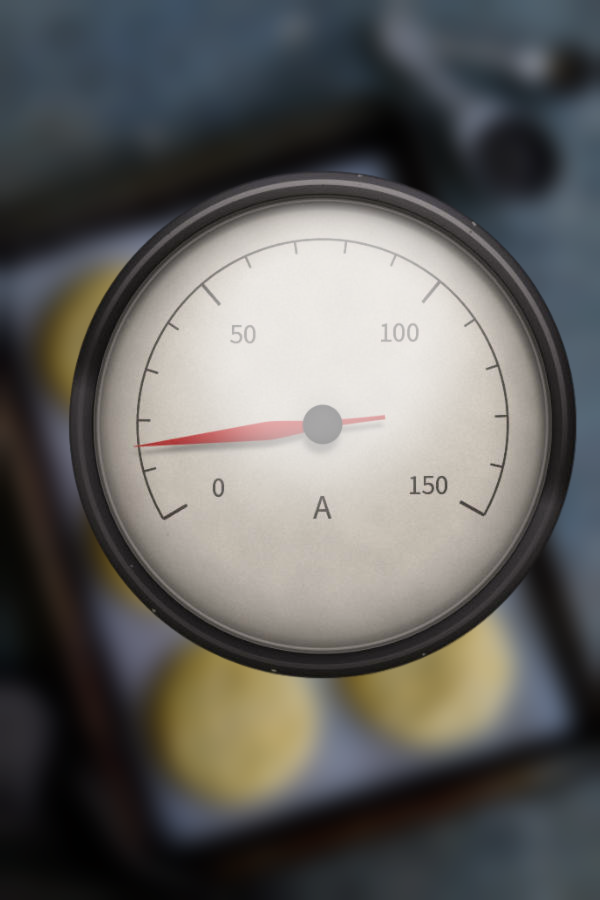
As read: 15 (A)
